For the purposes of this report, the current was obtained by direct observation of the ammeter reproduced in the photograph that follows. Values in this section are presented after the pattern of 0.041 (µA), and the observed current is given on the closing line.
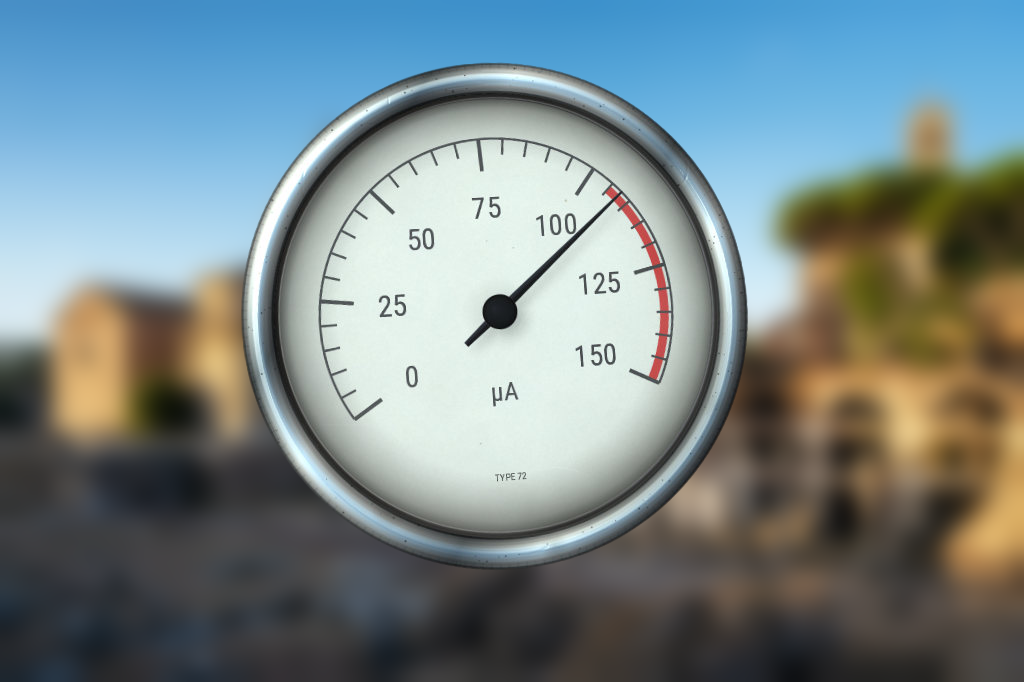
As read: 107.5 (µA)
